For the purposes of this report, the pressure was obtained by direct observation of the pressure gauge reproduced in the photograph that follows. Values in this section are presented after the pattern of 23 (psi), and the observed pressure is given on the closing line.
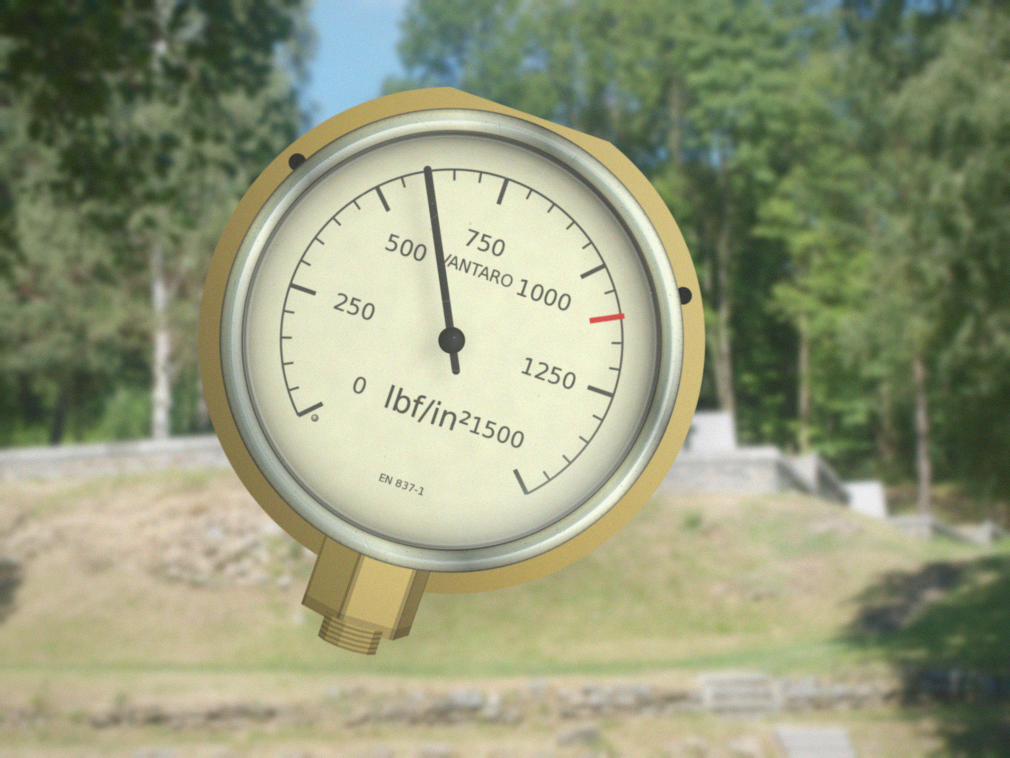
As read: 600 (psi)
